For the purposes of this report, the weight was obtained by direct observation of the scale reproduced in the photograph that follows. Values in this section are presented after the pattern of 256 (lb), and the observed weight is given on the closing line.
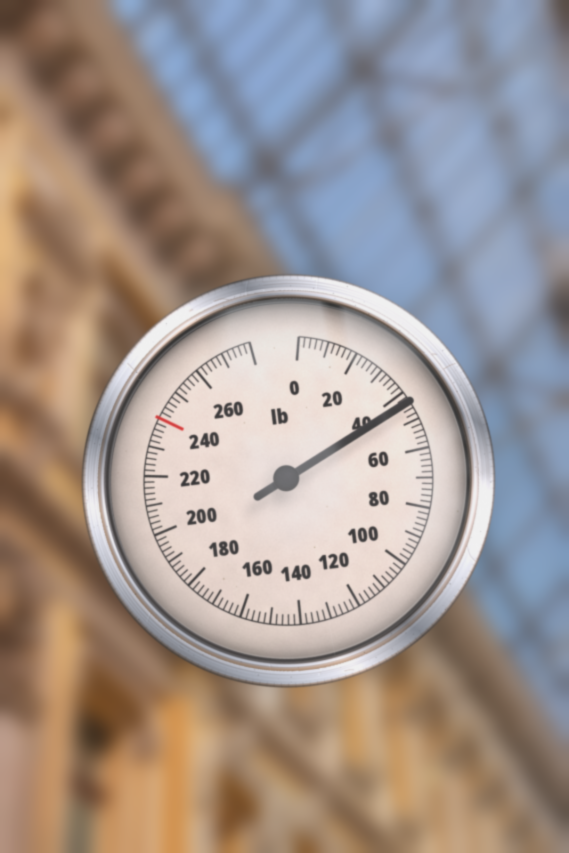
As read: 44 (lb)
